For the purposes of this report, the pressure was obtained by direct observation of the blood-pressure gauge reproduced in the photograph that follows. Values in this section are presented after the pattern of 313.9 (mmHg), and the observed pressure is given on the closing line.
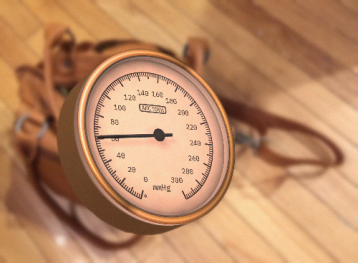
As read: 60 (mmHg)
